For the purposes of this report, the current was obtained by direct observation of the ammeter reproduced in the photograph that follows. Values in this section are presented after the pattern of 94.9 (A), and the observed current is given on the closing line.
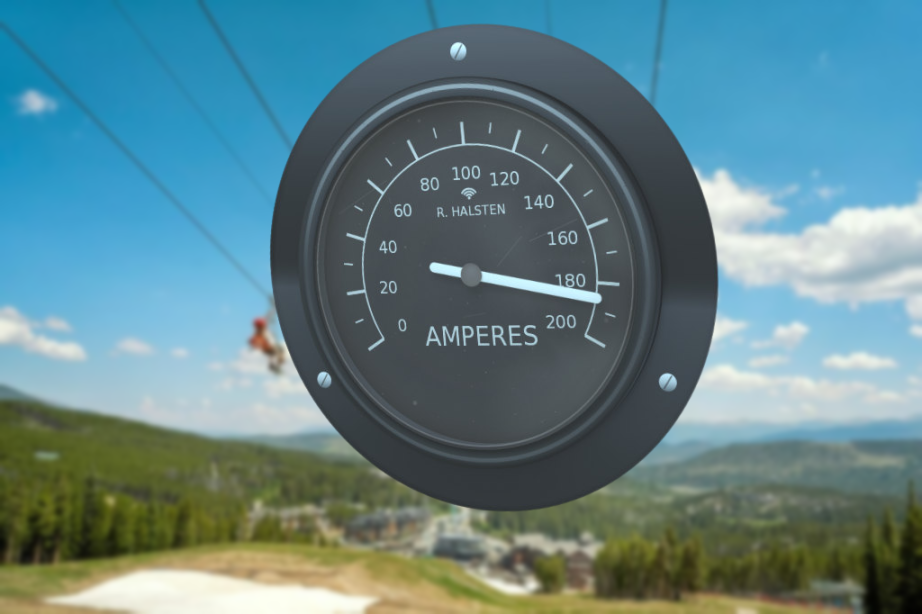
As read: 185 (A)
